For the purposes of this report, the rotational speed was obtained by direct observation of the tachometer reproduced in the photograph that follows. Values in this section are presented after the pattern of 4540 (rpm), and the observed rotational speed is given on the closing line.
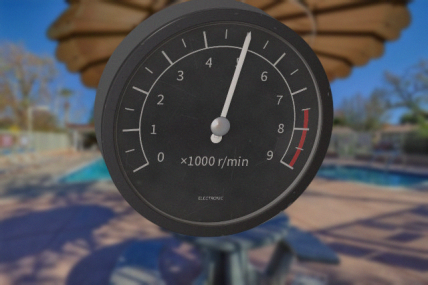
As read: 5000 (rpm)
